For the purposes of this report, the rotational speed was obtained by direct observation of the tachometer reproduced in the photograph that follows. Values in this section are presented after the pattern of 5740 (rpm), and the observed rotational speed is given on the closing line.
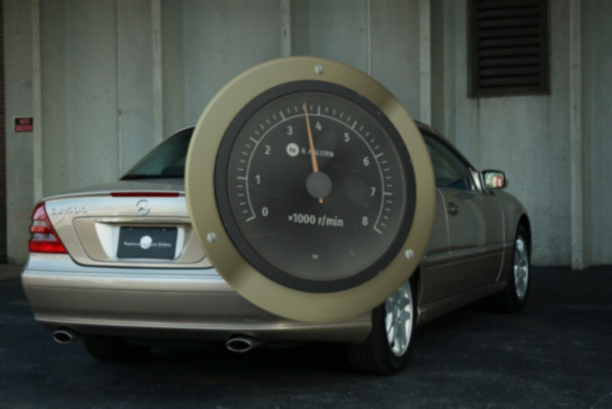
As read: 3600 (rpm)
